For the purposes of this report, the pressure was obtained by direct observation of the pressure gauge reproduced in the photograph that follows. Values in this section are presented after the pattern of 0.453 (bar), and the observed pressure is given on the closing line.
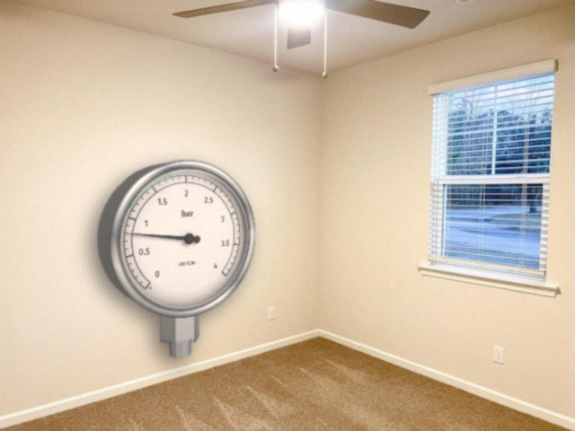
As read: 0.8 (bar)
